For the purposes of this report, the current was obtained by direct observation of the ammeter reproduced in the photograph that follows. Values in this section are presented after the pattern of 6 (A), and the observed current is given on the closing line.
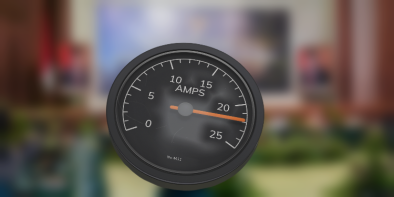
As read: 22 (A)
